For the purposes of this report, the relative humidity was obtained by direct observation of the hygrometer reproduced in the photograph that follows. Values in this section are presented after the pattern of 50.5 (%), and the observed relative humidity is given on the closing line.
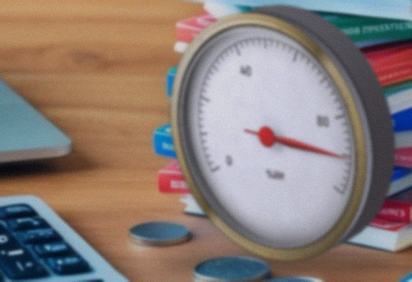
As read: 90 (%)
